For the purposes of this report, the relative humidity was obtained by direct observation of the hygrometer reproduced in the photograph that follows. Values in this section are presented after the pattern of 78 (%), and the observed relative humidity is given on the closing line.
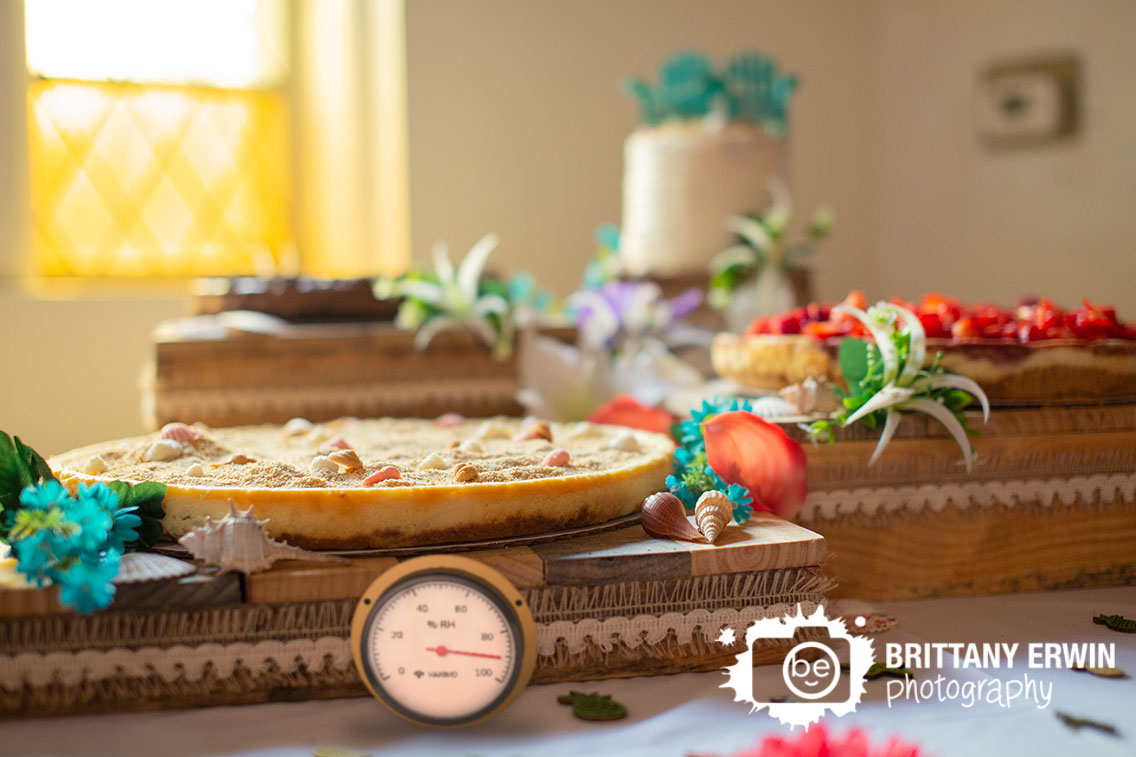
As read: 90 (%)
